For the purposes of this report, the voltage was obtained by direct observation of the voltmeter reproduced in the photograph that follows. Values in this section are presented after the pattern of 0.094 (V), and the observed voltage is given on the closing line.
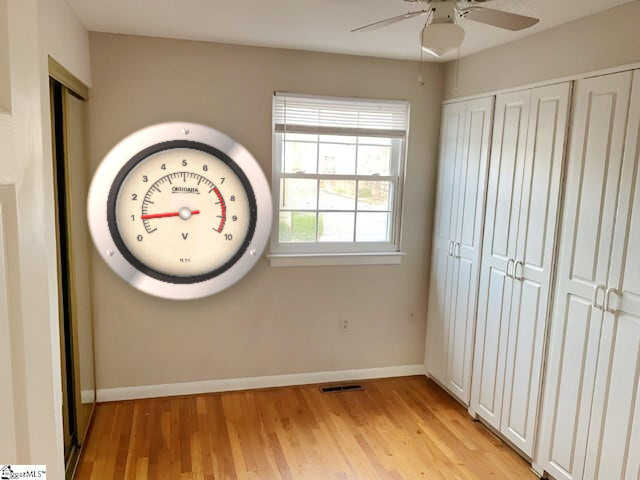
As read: 1 (V)
